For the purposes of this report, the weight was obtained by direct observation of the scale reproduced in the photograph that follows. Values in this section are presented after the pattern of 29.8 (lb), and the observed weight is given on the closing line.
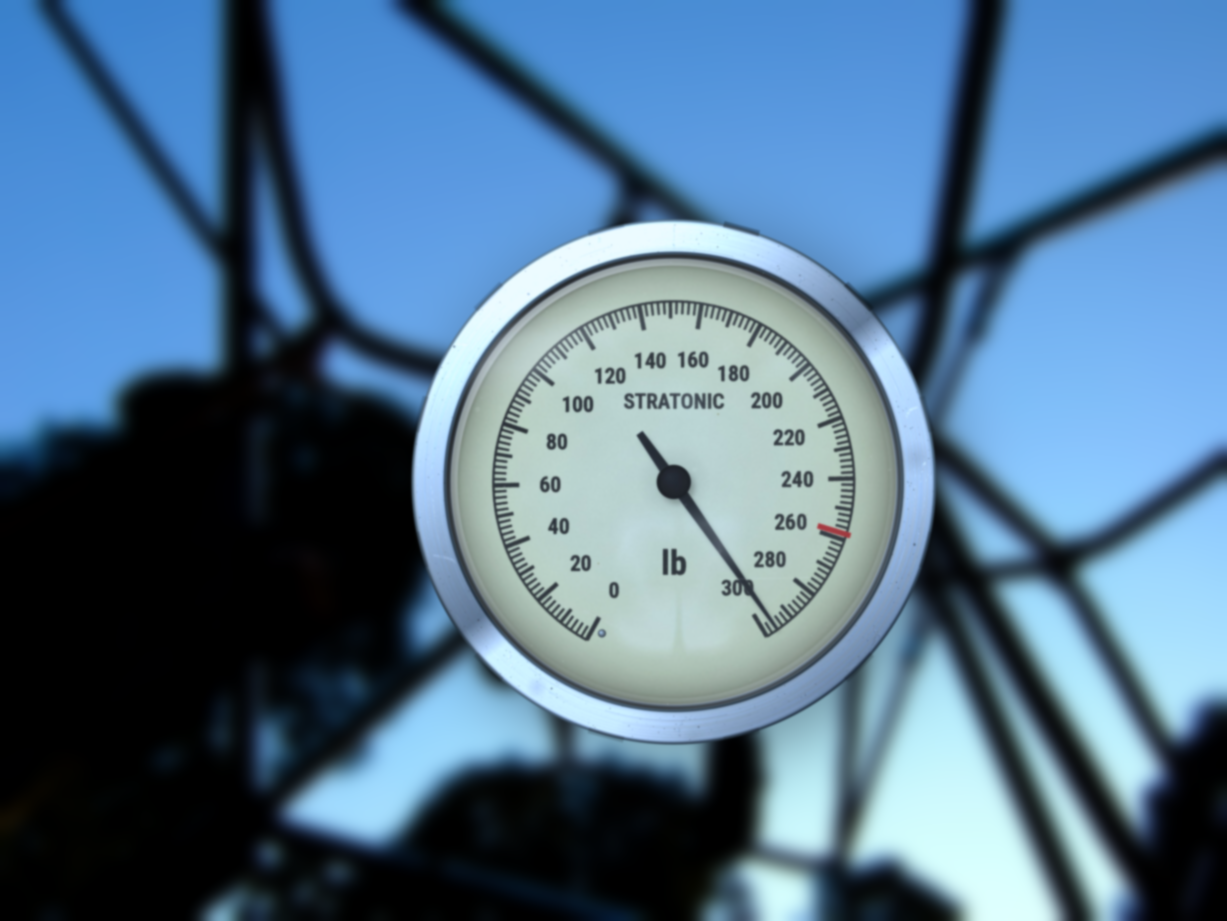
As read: 296 (lb)
